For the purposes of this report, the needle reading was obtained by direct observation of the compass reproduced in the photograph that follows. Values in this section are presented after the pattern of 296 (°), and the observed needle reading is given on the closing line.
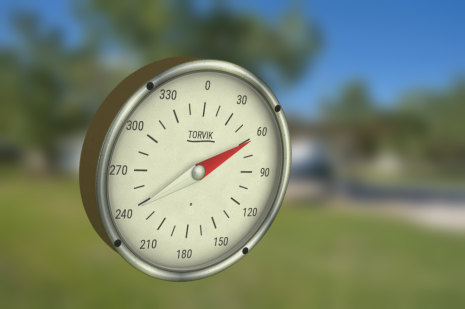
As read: 60 (°)
